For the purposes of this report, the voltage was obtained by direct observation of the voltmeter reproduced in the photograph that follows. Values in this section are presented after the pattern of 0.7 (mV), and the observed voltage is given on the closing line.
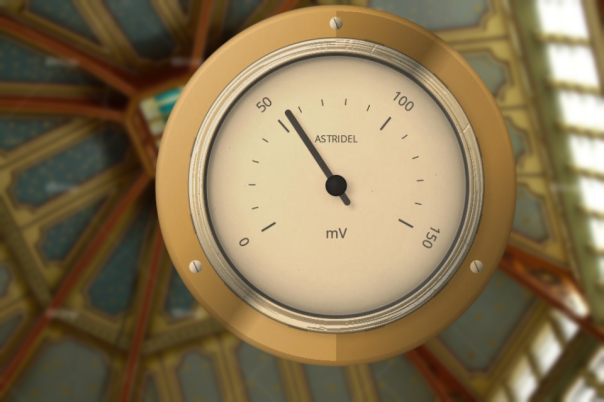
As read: 55 (mV)
